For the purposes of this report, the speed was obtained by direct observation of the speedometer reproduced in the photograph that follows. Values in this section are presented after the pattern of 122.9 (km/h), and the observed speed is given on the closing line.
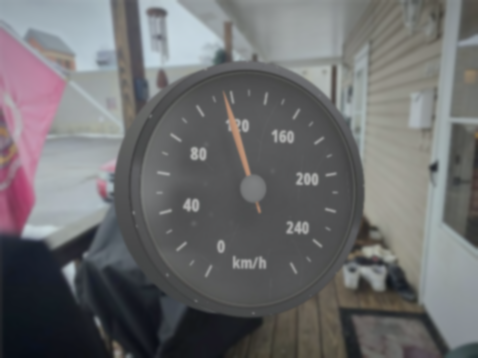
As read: 115 (km/h)
